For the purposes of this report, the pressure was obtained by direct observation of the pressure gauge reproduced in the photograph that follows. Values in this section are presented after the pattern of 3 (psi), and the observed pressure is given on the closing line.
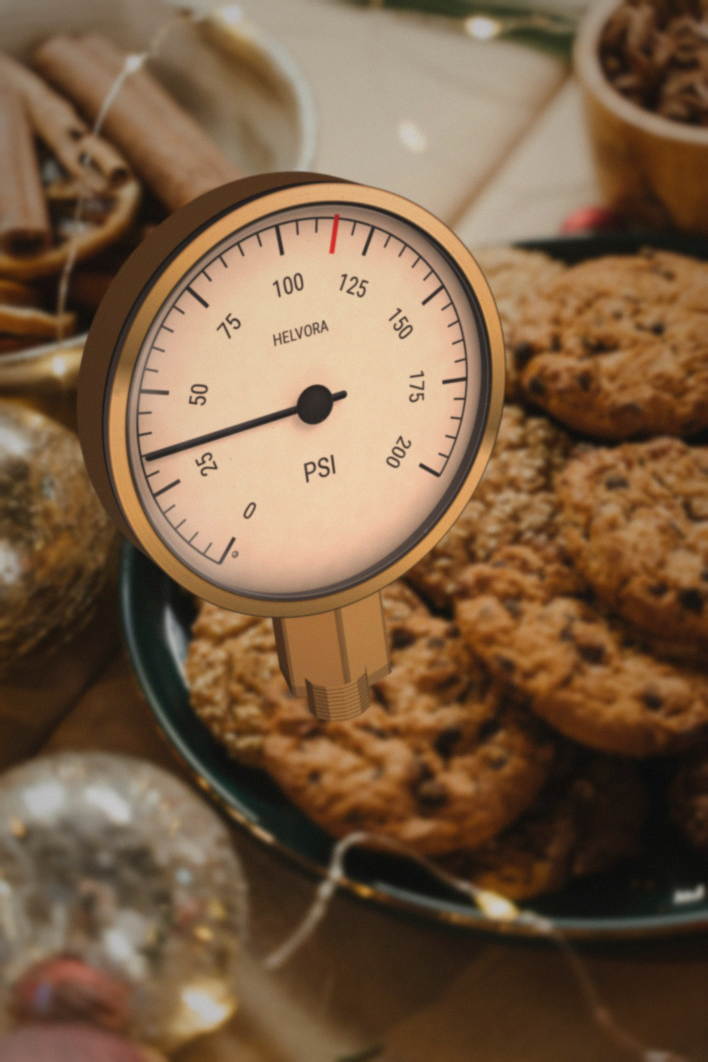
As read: 35 (psi)
